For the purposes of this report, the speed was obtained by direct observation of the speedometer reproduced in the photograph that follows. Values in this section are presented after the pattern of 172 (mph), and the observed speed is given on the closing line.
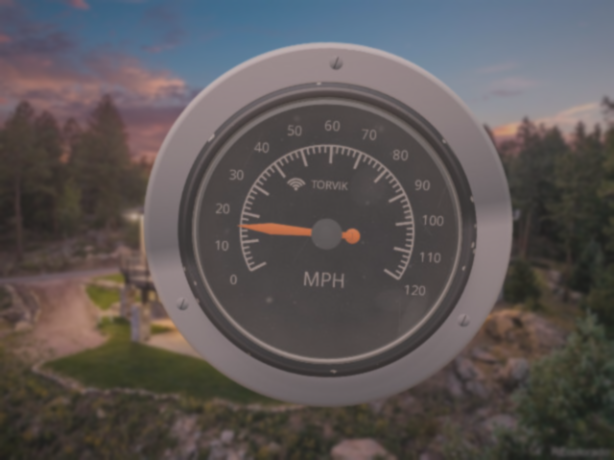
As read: 16 (mph)
